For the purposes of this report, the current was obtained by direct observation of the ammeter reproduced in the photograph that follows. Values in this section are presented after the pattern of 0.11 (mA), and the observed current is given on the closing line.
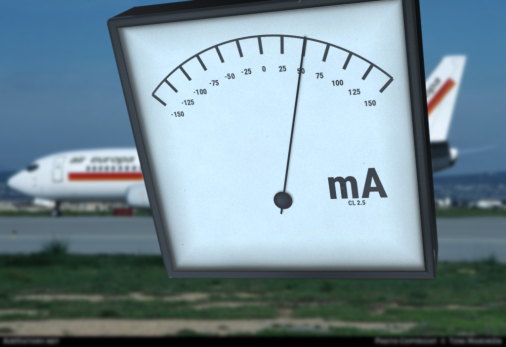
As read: 50 (mA)
